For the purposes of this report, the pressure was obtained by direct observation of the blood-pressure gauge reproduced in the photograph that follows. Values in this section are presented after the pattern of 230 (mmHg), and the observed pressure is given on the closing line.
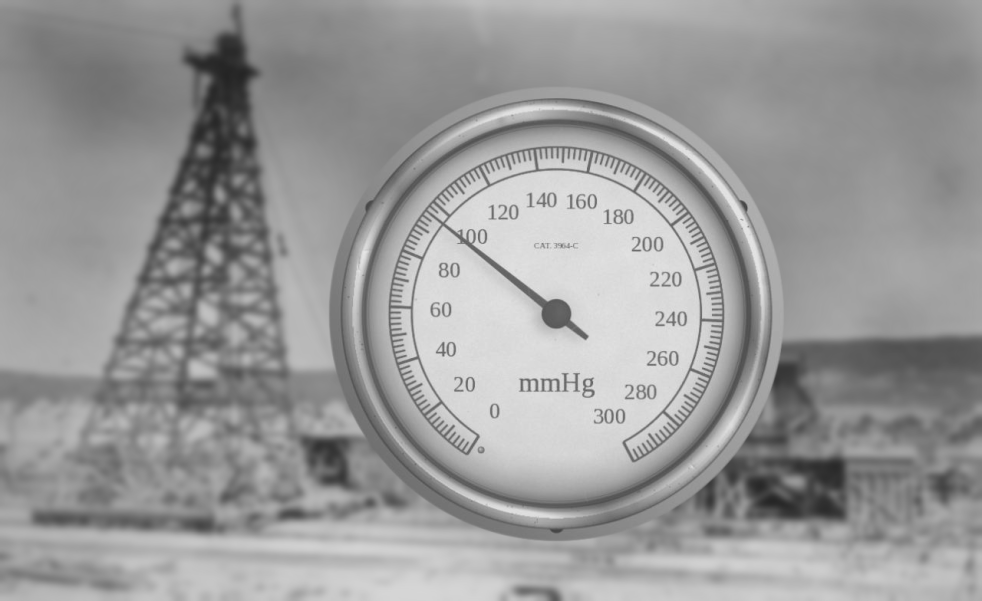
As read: 96 (mmHg)
